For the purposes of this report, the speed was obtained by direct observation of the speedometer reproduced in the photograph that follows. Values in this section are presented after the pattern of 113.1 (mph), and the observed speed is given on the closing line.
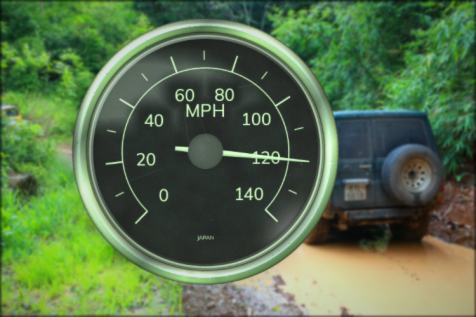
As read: 120 (mph)
